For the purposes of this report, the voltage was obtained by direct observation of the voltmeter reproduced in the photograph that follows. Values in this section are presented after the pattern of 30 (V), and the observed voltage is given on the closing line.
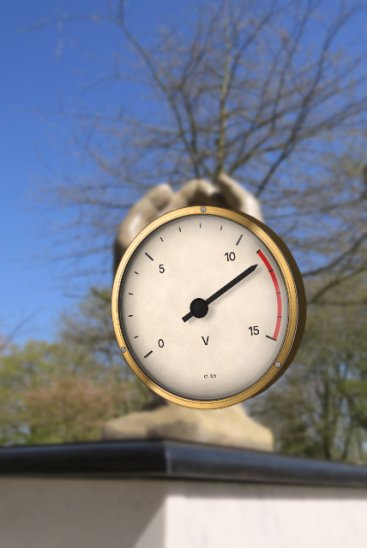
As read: 11.5 (V)
